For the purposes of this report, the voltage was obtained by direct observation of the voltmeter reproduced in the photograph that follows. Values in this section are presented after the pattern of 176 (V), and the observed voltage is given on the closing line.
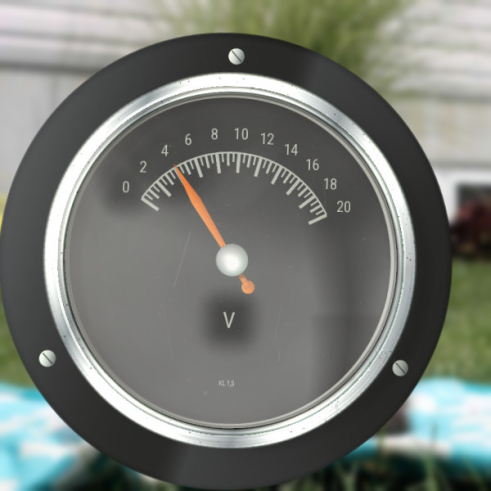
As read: 4 (V)
